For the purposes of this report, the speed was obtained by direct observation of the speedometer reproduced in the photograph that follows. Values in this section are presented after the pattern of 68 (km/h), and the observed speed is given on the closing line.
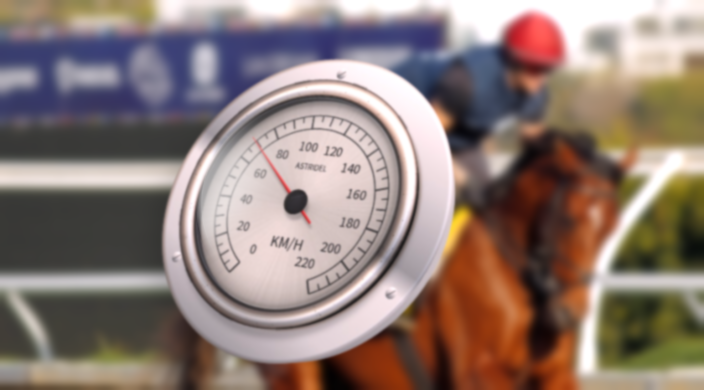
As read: 70 (km/h)
